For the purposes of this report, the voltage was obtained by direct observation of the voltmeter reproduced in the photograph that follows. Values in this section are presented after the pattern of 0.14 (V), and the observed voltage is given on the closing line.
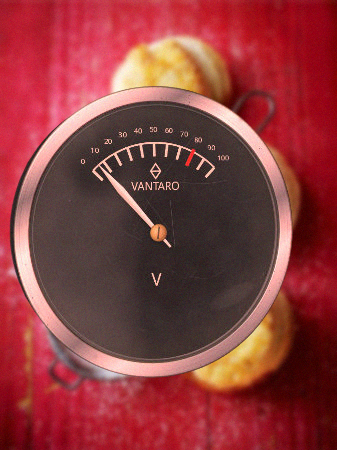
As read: 5 (V)
